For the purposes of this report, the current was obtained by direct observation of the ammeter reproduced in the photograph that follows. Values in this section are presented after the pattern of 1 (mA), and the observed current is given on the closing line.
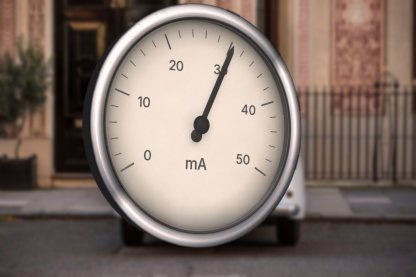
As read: 30 (mA)
